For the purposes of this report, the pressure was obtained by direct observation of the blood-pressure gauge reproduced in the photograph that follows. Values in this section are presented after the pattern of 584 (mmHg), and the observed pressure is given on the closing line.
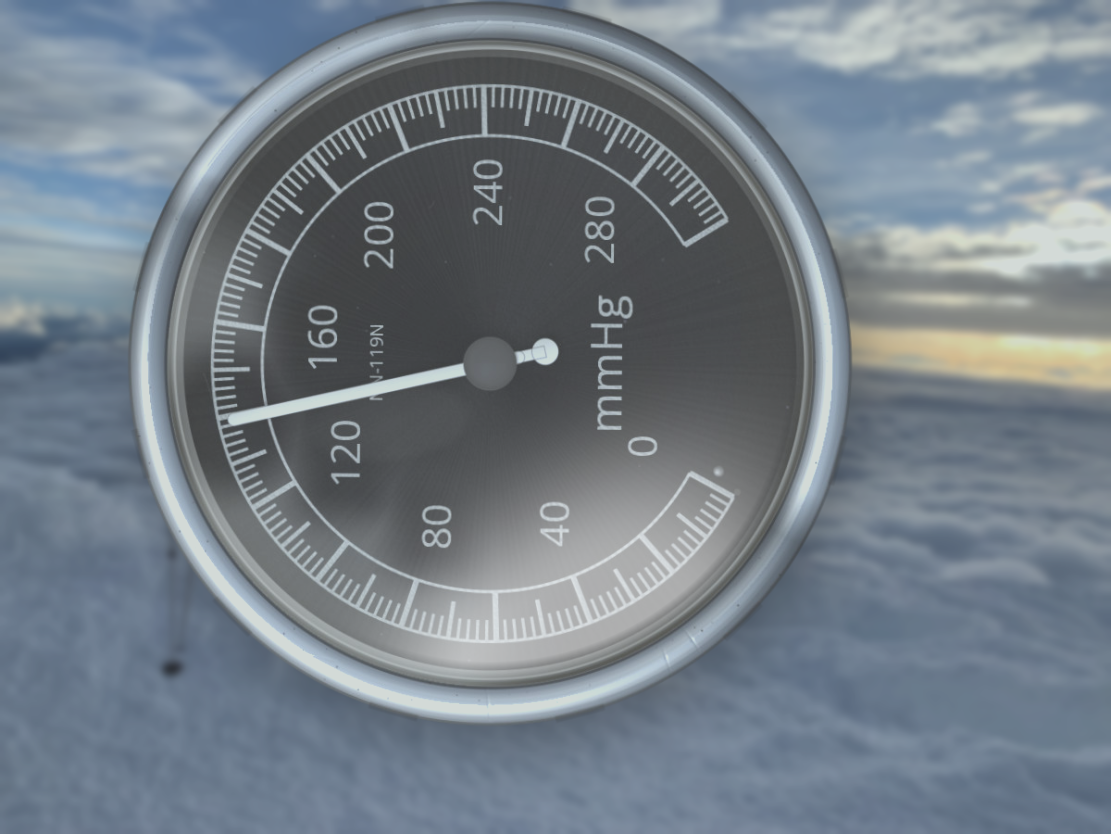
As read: 139 (mmHg)
